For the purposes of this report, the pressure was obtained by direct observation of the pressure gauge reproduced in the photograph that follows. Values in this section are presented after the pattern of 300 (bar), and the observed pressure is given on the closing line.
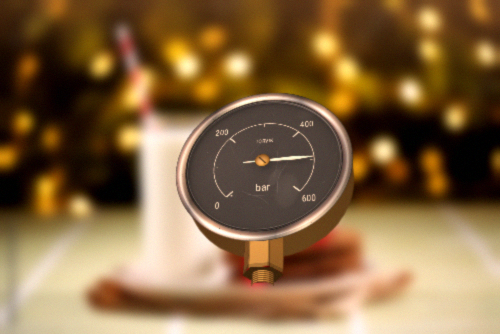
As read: 500 (bar)
